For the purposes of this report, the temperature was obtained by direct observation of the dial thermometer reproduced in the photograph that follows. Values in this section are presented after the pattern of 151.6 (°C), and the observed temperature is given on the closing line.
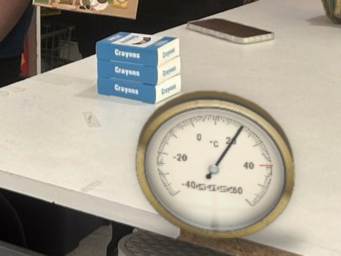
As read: 20 (°C)
